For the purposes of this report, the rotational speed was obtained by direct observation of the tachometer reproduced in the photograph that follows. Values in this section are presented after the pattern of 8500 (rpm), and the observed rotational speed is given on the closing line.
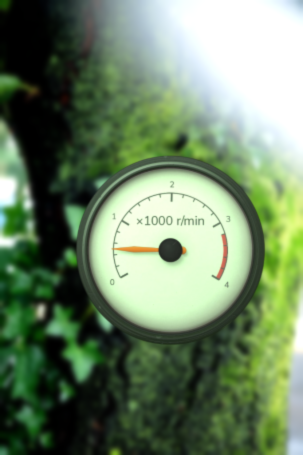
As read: 500 (rpm)
